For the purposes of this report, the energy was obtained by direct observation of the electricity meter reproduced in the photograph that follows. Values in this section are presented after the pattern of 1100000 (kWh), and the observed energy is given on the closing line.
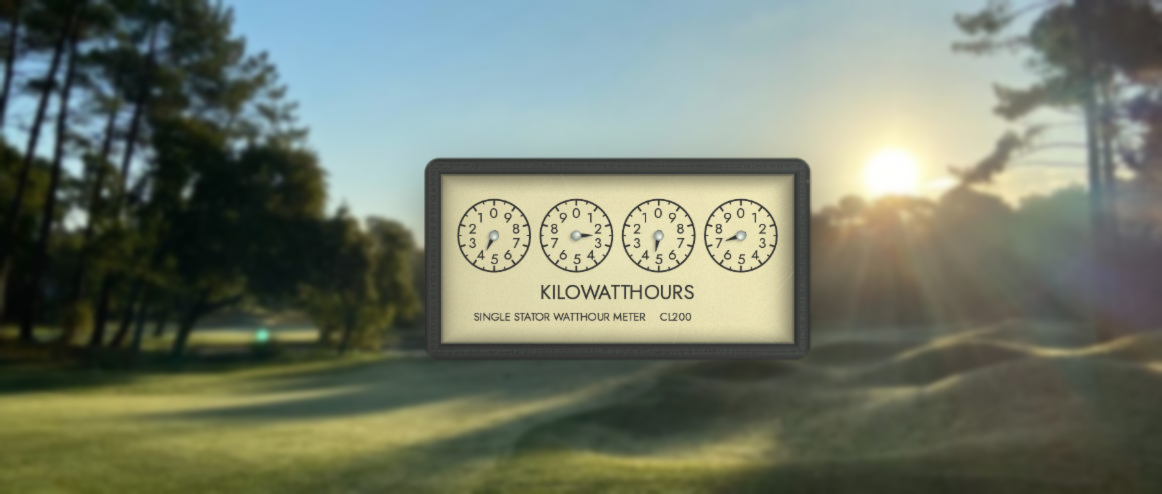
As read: 4247 (kWh)
